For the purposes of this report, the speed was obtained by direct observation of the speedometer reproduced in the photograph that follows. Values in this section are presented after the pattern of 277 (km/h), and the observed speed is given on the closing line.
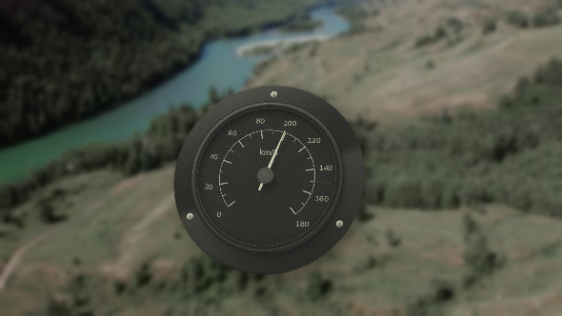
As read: 100 (km/h)
